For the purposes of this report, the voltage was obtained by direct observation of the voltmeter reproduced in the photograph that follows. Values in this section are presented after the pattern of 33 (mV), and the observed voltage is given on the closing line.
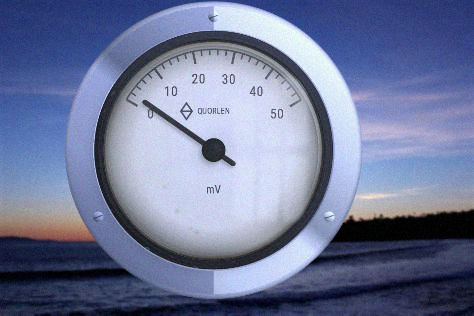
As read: 2 (mV)
